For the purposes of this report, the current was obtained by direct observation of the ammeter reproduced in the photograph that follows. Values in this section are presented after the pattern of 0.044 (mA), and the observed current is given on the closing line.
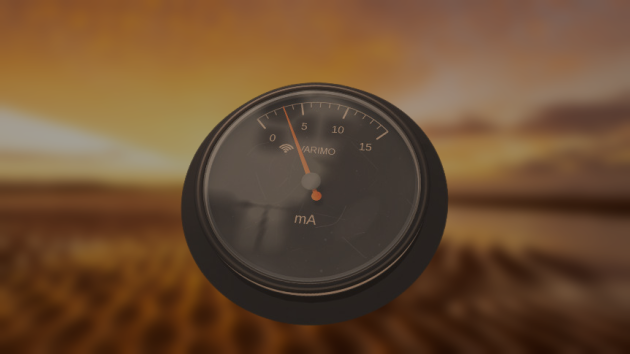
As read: 3 (mA)
